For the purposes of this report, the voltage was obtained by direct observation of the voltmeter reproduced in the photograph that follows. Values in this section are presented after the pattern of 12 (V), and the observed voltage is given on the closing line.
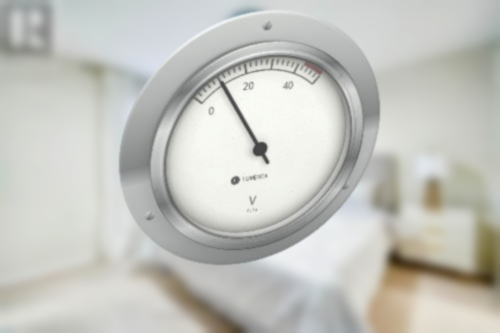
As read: 10 (V)
